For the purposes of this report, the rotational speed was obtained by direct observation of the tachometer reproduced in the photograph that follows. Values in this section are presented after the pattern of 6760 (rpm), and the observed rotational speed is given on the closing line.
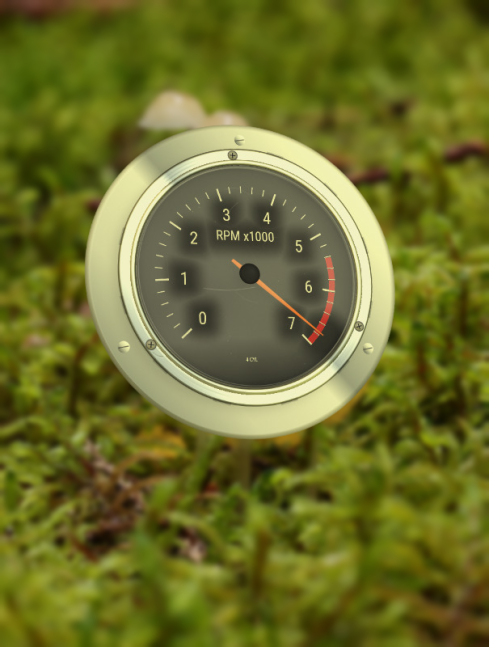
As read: 6800 (rpm)
